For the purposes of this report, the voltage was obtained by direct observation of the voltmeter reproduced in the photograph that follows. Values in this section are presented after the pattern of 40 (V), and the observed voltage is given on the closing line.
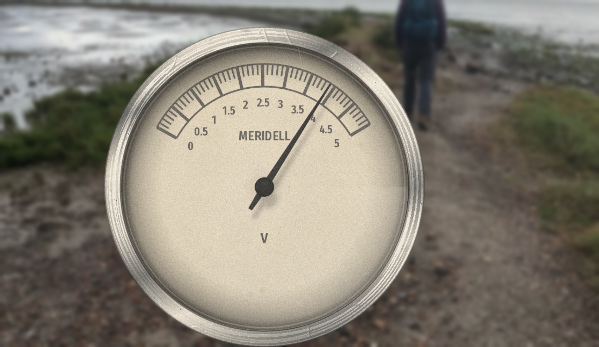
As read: 3.9 (V)
